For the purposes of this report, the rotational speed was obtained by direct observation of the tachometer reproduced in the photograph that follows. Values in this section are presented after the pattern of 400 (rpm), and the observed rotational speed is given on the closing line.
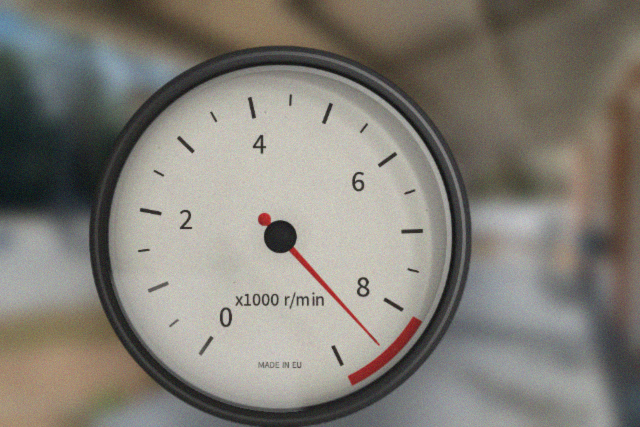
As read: 8500 (rpm)
